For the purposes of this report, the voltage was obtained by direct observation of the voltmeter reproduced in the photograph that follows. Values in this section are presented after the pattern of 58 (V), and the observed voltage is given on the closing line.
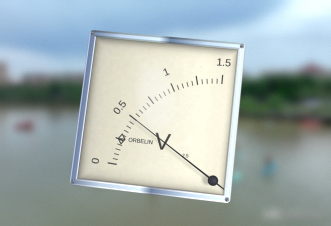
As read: 0.5 (V)
